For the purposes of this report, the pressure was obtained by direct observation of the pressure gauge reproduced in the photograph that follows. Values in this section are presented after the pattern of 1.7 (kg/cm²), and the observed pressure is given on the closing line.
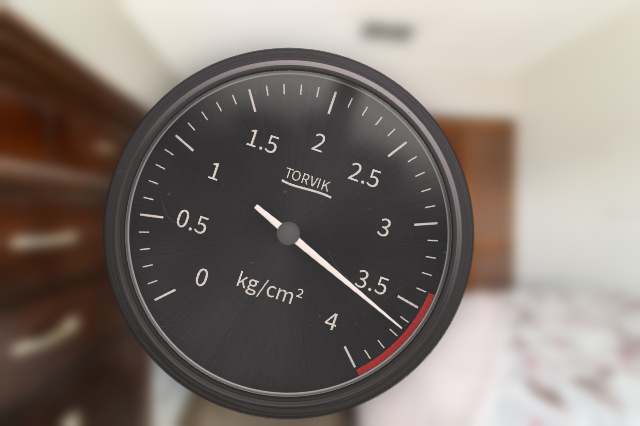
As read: 3.65 (kg/cm²)
